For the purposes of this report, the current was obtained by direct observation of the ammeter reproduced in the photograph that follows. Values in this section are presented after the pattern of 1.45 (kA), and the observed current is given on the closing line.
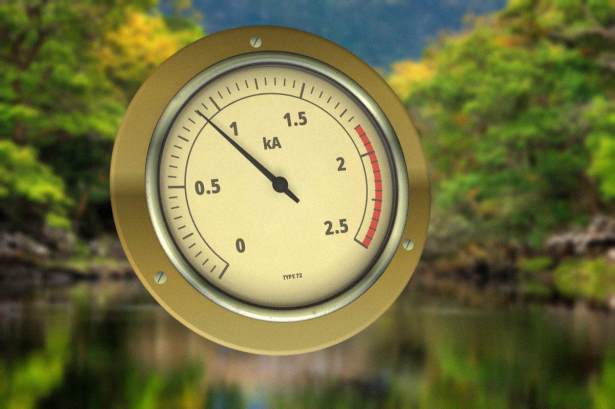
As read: 0.9 (kA)
